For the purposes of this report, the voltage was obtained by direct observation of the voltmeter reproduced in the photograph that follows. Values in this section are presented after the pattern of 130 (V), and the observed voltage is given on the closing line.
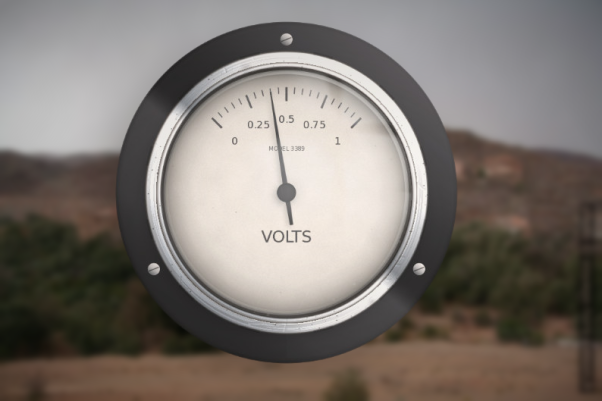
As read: 0.4 (V)
